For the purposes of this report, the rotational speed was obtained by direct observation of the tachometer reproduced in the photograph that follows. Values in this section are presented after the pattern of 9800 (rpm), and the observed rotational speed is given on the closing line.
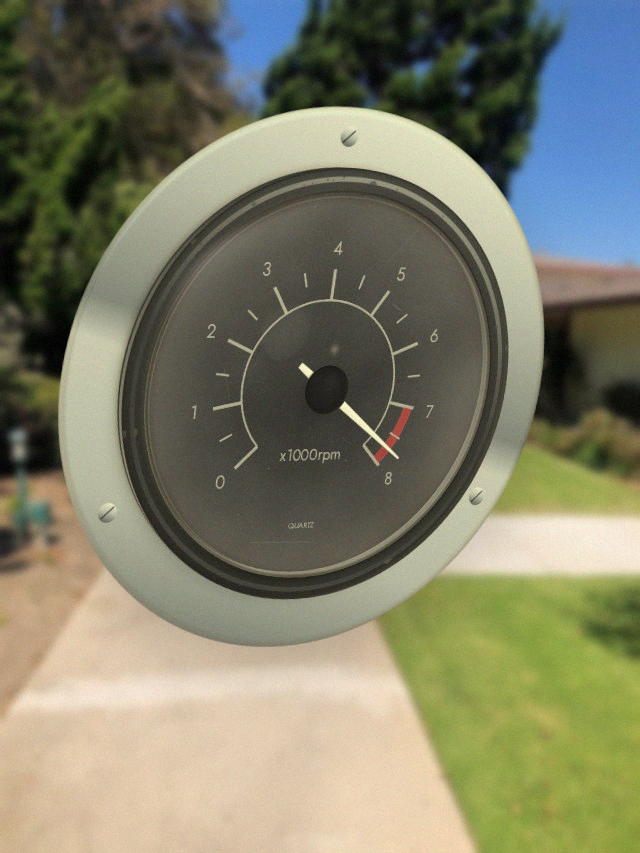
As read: 7750 (rpm)
